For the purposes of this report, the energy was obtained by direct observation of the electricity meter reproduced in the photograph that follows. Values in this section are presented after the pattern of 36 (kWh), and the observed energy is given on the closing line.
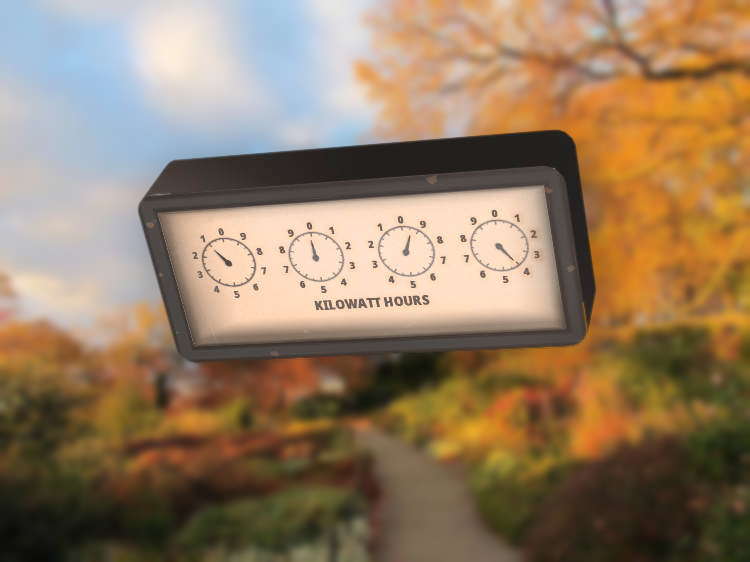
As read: 994 (kWh)
